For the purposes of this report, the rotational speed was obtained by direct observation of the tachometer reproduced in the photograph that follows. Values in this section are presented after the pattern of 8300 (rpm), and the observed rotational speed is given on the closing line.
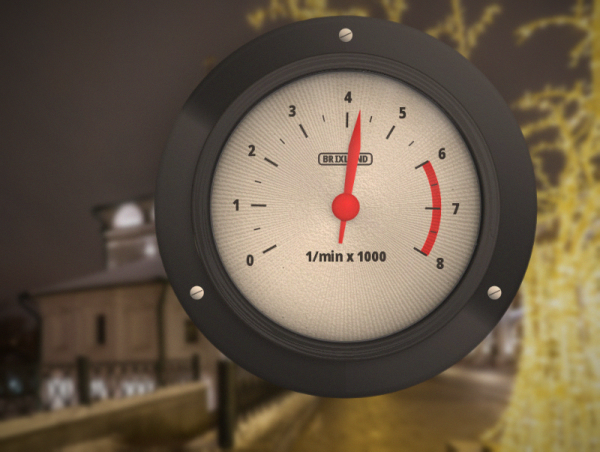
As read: 4250 (rpm)
